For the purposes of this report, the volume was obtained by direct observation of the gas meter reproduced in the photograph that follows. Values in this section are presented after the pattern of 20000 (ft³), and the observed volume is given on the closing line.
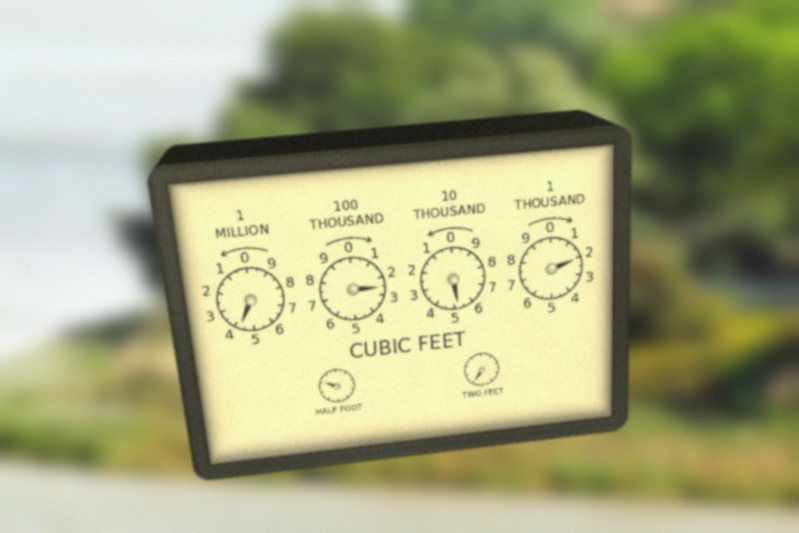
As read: 425200 (ft³)
